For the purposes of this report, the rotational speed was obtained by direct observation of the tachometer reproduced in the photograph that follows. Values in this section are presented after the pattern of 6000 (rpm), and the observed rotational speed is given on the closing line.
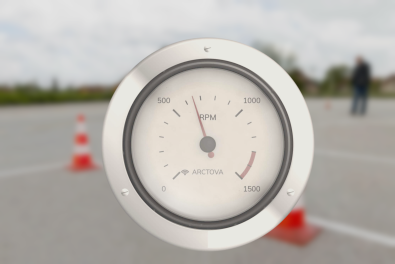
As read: 650 (rpm)
